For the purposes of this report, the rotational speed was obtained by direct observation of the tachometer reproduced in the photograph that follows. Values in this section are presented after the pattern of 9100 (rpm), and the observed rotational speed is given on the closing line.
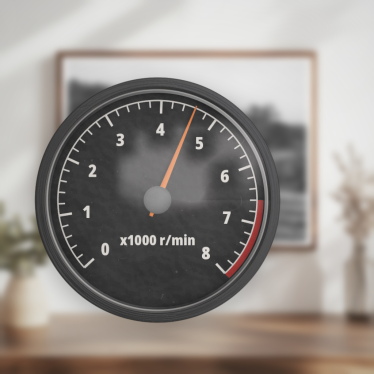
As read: 4600 (rpm)
